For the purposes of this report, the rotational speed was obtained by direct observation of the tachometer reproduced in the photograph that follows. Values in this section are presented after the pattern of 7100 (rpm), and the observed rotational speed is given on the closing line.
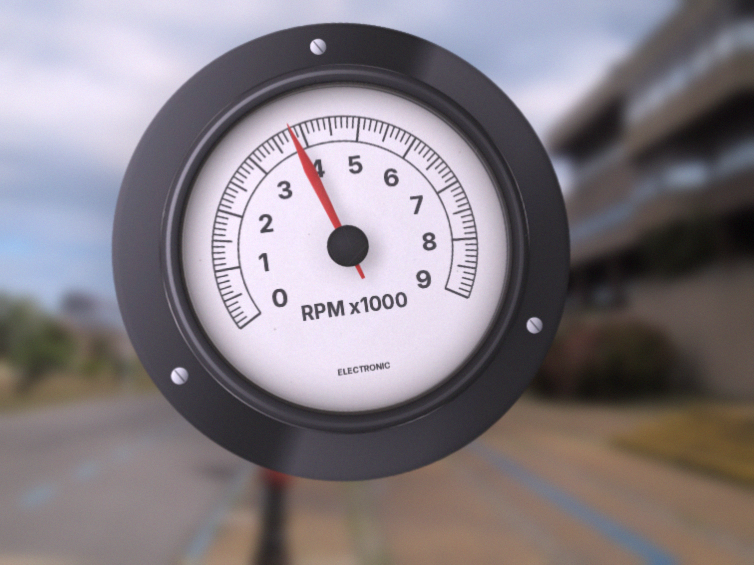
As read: 3800 (rpm)
